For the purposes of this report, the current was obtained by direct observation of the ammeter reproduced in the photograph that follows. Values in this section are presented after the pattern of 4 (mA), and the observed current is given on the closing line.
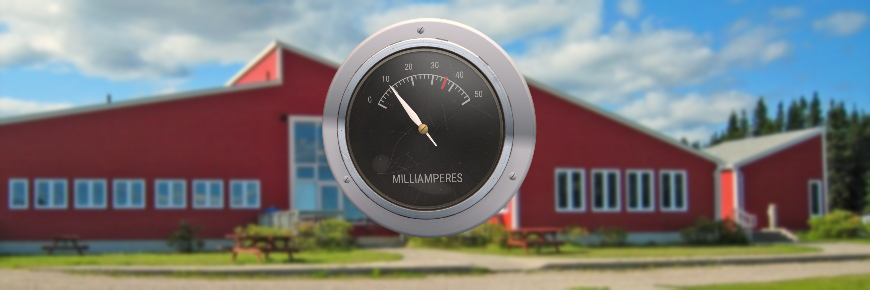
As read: 10 (mA)
